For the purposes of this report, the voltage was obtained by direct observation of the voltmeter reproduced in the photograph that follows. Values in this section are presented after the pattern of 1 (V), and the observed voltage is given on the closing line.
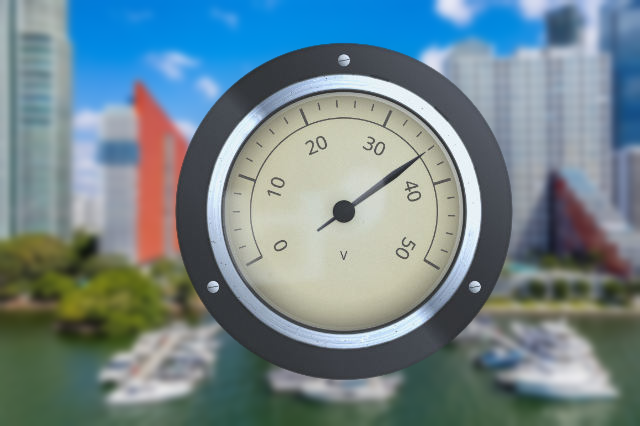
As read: 36 (V)
